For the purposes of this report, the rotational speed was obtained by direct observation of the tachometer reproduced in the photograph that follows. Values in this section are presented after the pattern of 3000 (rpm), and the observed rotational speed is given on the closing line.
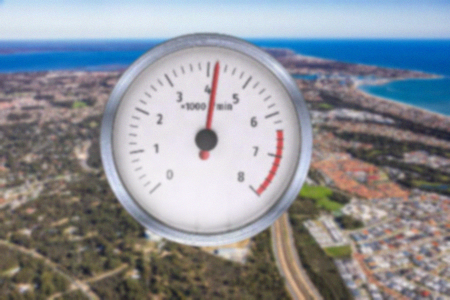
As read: 4200 (rpm)
